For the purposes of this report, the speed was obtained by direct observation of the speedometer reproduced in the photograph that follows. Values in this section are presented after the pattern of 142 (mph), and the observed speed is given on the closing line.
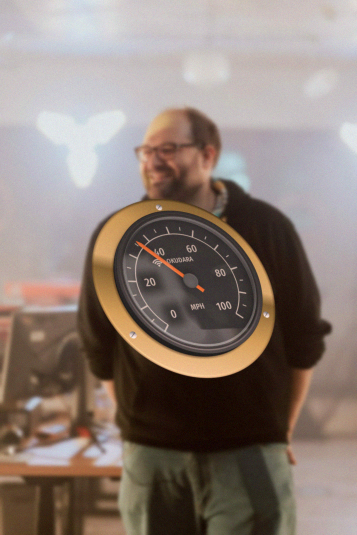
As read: 35 (mph)
